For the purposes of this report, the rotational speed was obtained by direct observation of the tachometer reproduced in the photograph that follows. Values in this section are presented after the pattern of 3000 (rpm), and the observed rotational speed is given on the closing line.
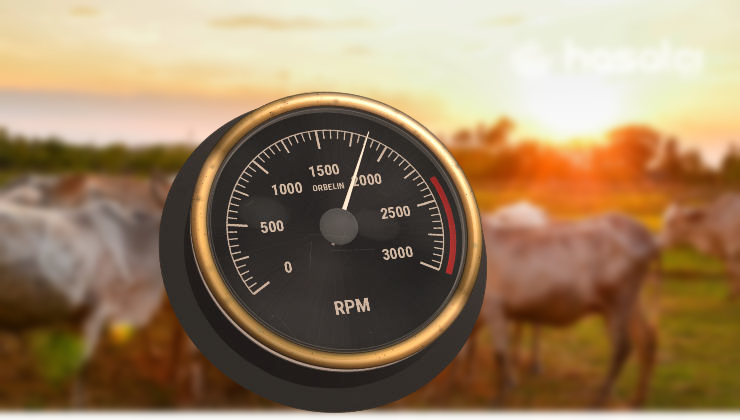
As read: 1850 (rpm)
